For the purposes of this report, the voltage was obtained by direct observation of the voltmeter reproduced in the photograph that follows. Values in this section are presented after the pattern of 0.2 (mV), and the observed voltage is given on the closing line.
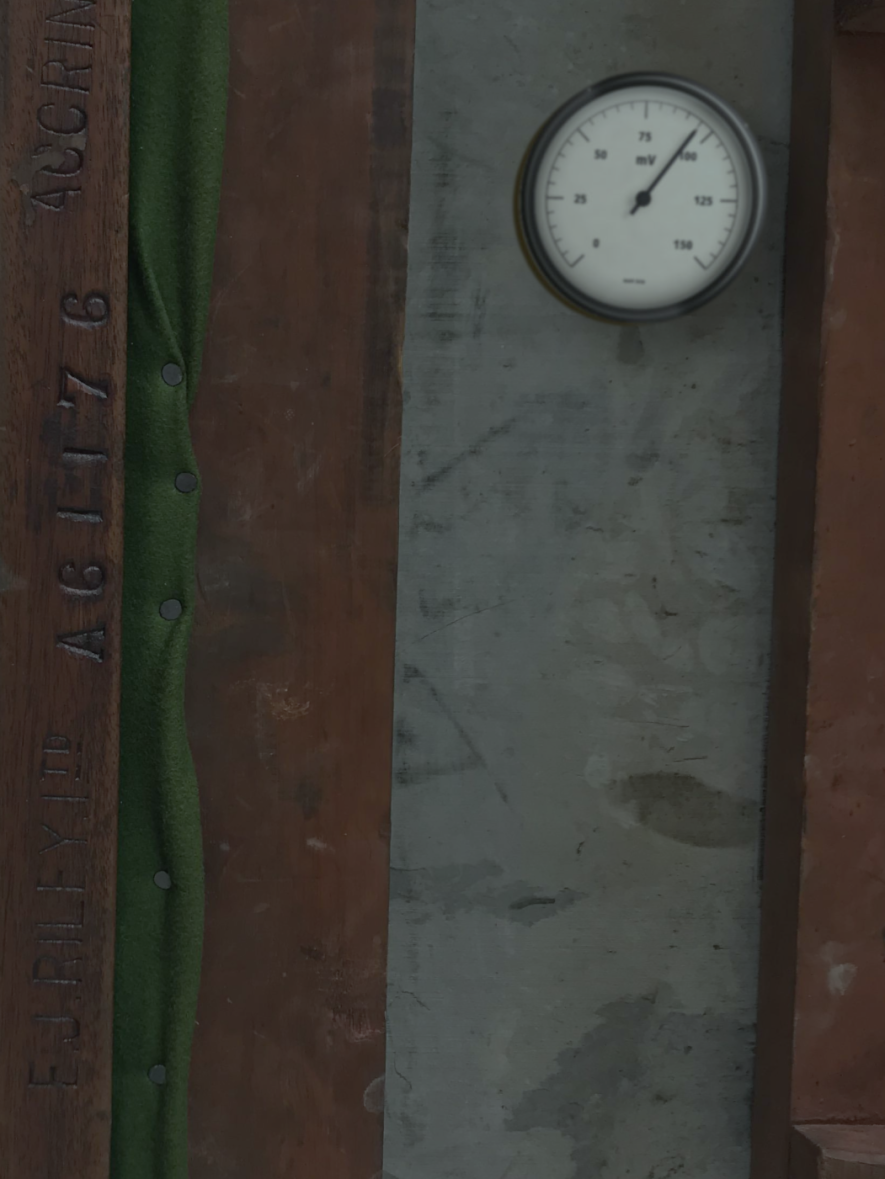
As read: 95 (mV)
